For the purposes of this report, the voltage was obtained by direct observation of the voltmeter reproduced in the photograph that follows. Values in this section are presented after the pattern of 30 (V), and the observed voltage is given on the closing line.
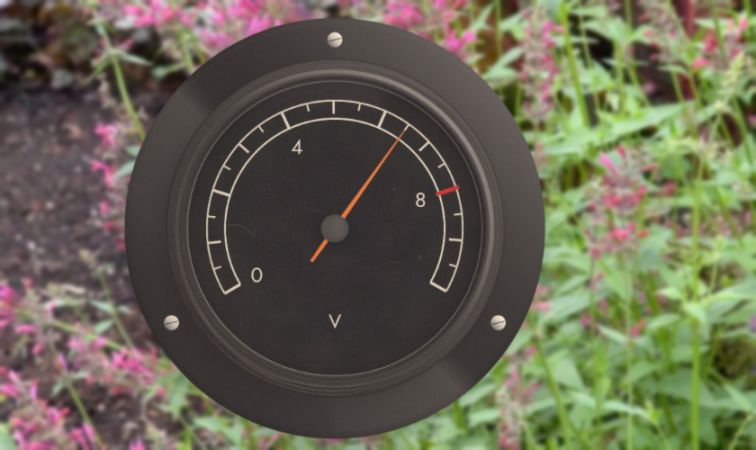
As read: 6.5 (V)
